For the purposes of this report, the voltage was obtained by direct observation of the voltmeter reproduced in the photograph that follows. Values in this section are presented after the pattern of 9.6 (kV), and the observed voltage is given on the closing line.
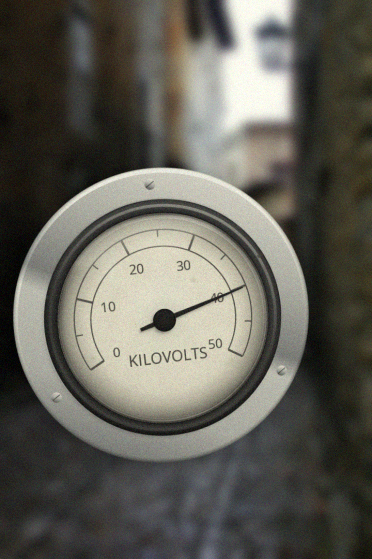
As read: 40 (kV)
